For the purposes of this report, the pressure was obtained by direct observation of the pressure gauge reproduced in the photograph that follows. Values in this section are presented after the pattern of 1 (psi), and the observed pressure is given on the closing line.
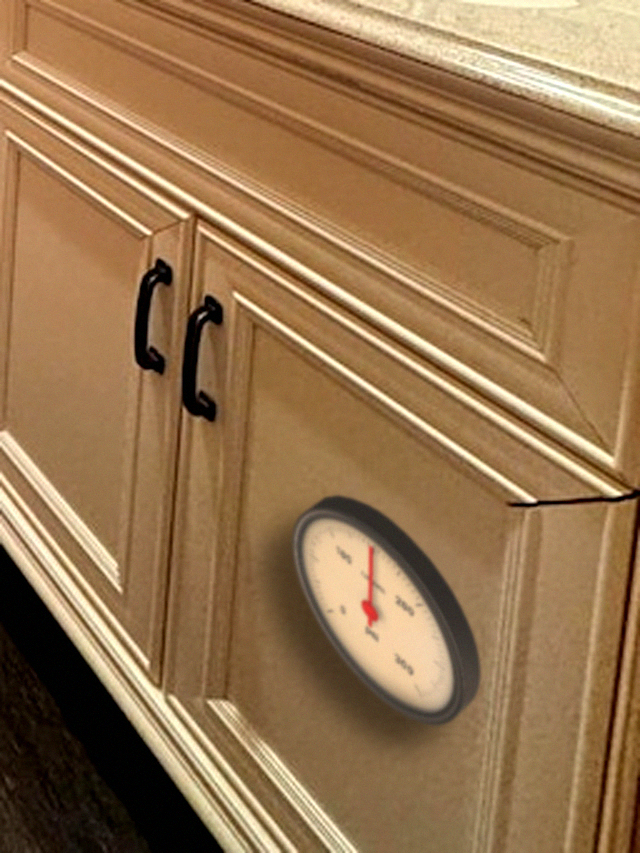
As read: 150 (psi)
